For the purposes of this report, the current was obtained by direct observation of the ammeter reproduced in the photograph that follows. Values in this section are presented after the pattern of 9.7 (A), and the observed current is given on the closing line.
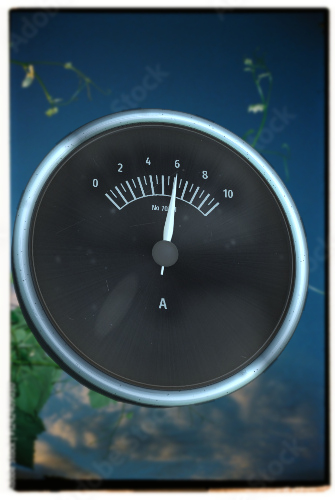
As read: 6 (A)
